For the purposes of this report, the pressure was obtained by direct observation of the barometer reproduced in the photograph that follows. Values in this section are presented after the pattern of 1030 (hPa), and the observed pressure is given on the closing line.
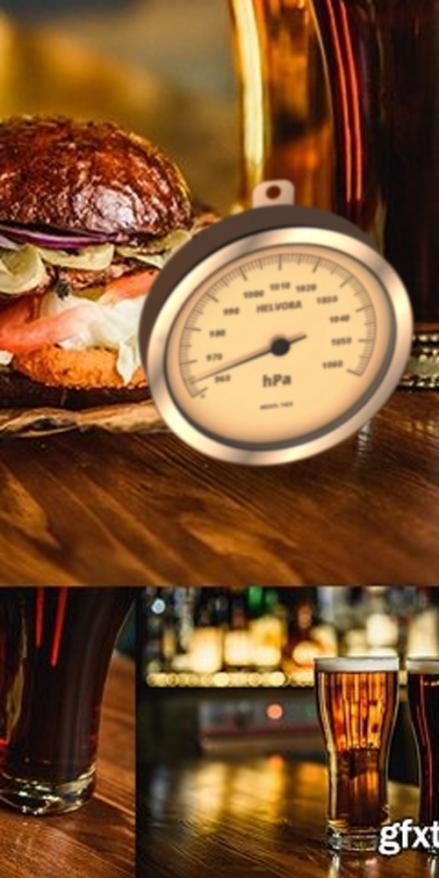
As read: 965 (hPa)
